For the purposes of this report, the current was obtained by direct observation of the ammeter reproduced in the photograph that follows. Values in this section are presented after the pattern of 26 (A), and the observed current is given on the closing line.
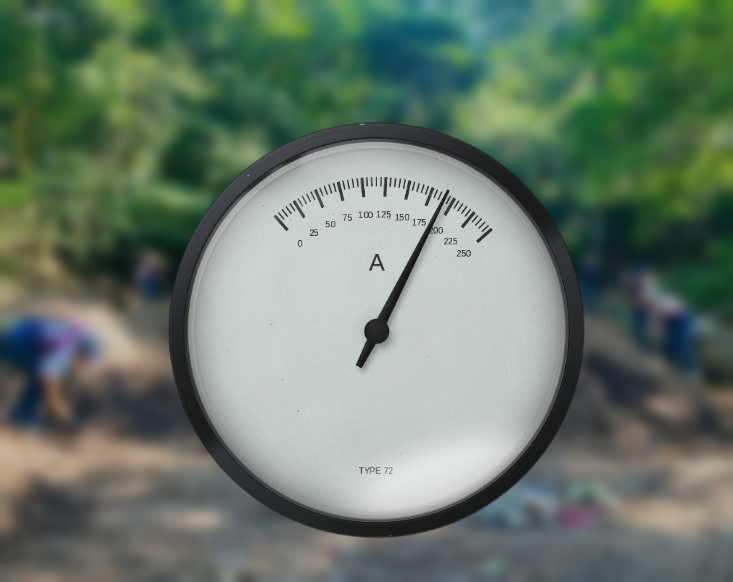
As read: 190 (A)
